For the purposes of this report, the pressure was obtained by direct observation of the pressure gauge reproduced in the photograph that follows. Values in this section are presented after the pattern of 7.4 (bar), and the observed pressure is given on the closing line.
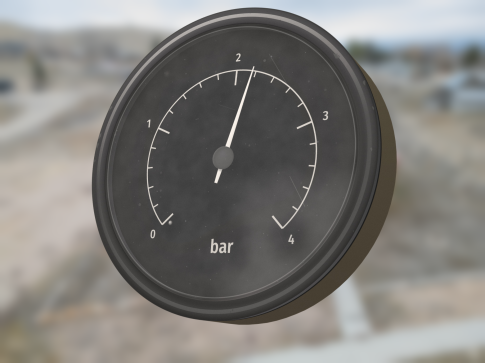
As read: 2.2 (bar)
